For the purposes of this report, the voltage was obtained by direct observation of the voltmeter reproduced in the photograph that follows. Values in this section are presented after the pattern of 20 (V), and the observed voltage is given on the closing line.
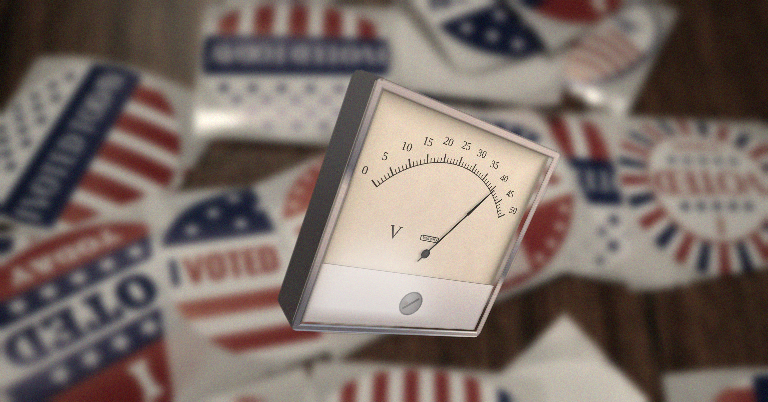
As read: 40 (V)
